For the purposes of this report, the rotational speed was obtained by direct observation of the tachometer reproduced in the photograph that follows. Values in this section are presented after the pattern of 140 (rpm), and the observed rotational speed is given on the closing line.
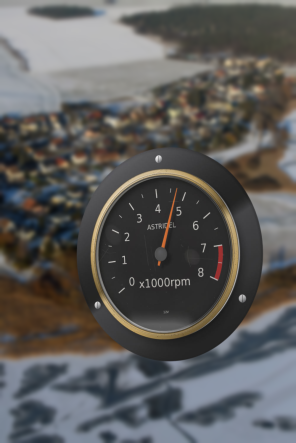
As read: 4750 (rpm)
